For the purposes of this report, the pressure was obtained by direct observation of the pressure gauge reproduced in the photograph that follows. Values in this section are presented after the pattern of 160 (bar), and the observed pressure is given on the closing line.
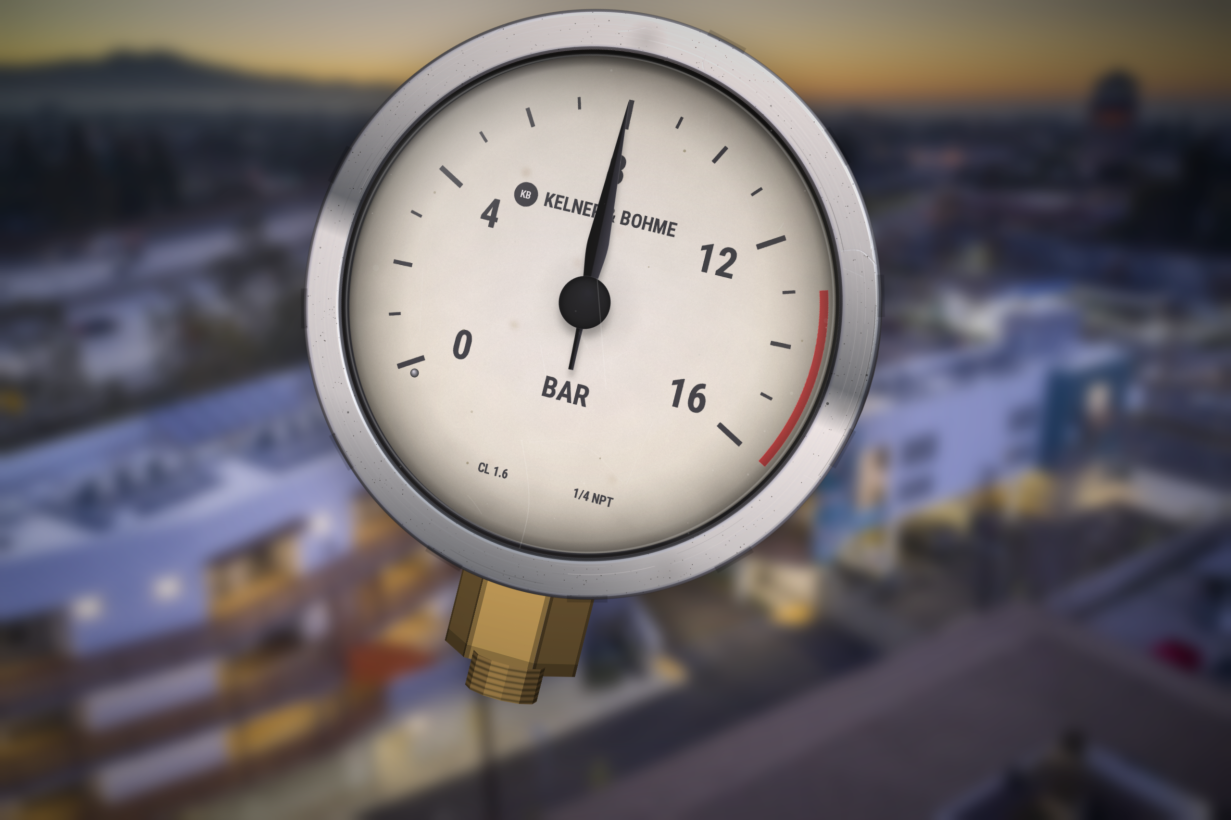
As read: 8 (bar)
